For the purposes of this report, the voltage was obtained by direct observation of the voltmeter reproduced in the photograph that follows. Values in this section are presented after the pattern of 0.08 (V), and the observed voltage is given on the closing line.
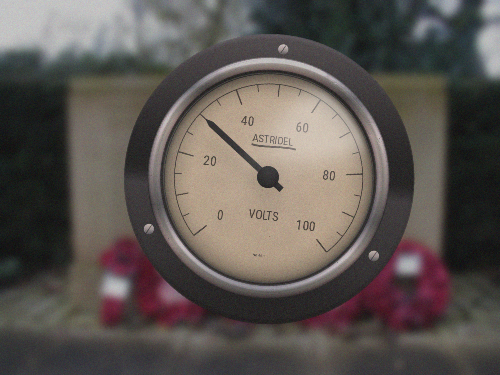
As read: 30 (V)
